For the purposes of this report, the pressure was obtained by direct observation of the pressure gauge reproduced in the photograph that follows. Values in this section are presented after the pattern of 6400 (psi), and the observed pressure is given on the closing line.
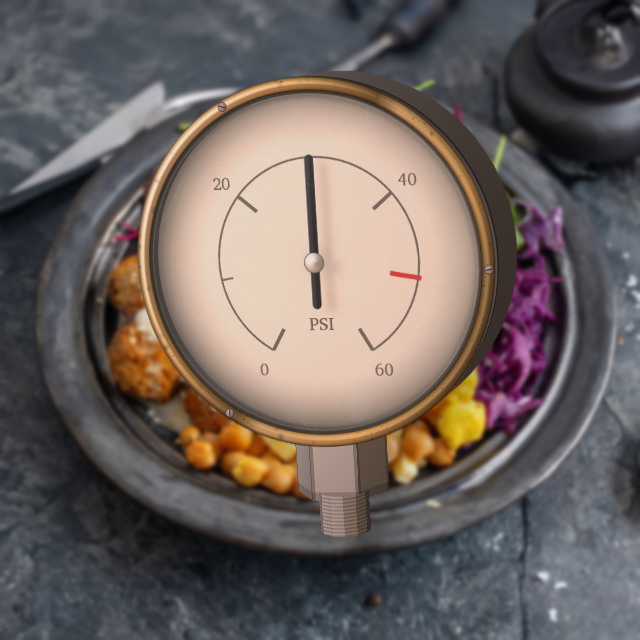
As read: 30 (psi)
